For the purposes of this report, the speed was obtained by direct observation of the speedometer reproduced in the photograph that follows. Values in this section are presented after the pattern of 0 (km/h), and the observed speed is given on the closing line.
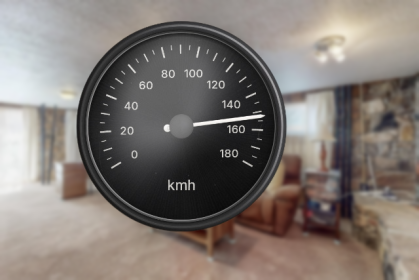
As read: 152.5 (km/h)
